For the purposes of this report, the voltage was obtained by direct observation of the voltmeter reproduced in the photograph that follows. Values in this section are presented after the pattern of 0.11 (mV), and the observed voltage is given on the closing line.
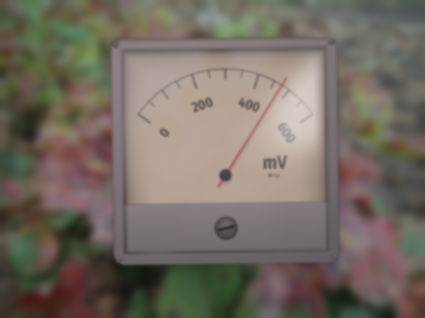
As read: 475 (mV)
